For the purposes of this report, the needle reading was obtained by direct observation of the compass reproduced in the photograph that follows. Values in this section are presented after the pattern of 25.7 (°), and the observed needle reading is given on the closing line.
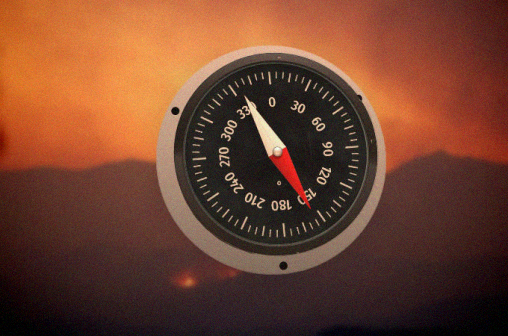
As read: 155 (°)
